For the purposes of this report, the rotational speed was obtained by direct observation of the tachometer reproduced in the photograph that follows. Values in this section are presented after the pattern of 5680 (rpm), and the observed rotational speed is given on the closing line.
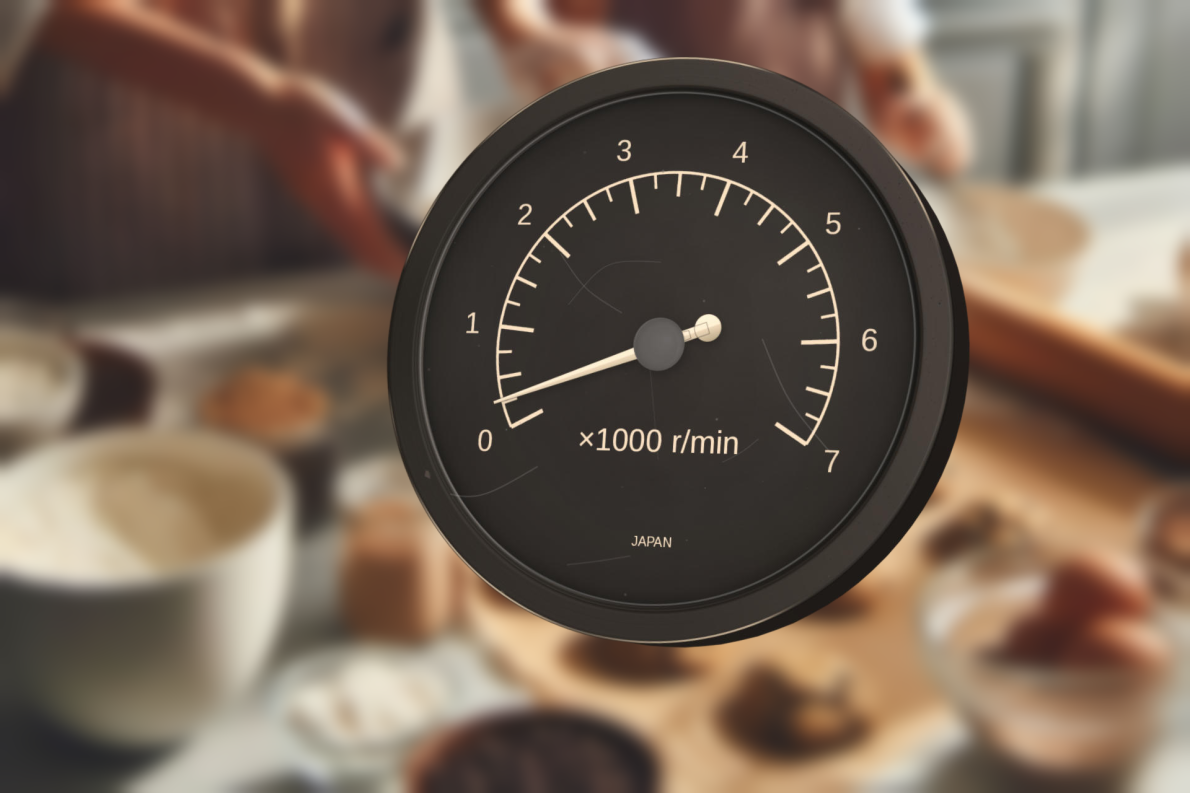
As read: 250 (rpm)
